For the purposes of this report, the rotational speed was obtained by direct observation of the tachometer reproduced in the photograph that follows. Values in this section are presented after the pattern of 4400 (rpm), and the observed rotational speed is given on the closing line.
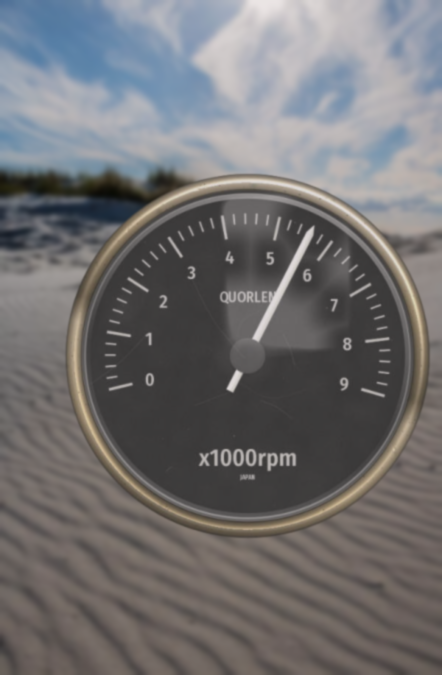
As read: 5600 (rpm)
